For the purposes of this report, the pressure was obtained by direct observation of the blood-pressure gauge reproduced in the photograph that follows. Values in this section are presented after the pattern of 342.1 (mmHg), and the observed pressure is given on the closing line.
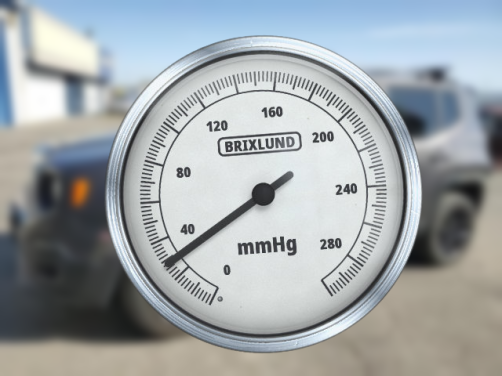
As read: 28 (mmHg)
